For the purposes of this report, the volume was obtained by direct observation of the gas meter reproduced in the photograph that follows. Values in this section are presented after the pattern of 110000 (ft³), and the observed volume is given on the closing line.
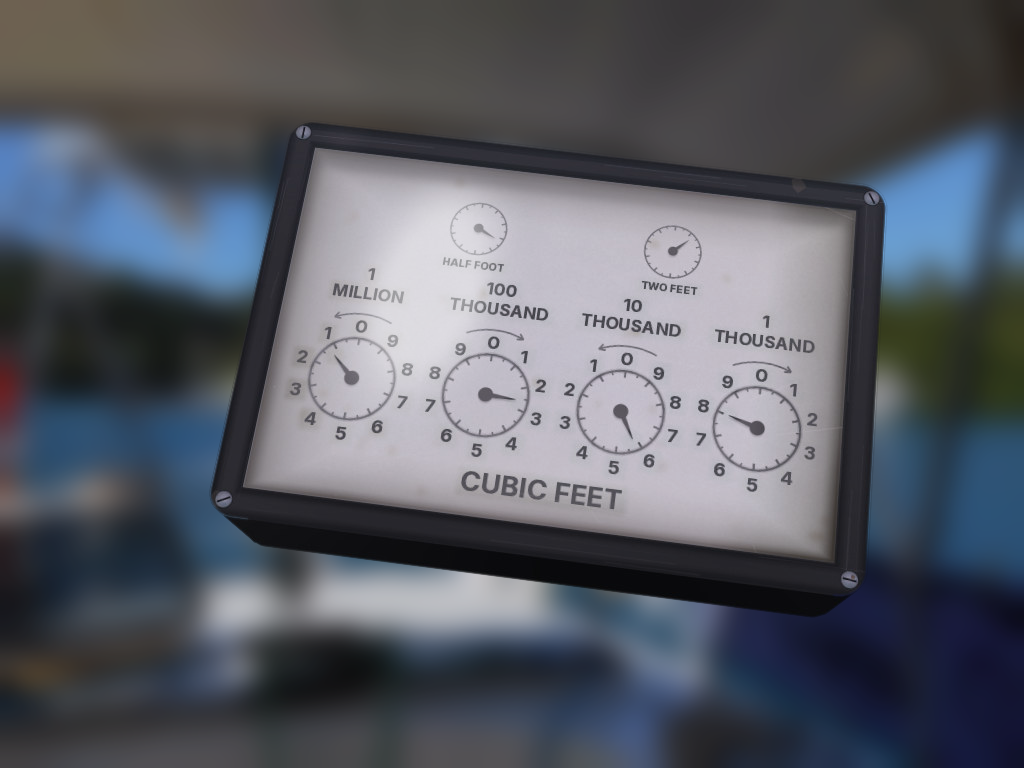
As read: 125800 (ft³)
